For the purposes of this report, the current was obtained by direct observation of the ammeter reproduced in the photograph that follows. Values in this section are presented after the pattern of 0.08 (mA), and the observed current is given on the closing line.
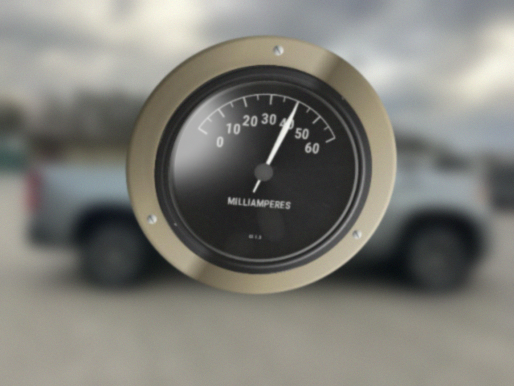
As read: 40 (mA)
